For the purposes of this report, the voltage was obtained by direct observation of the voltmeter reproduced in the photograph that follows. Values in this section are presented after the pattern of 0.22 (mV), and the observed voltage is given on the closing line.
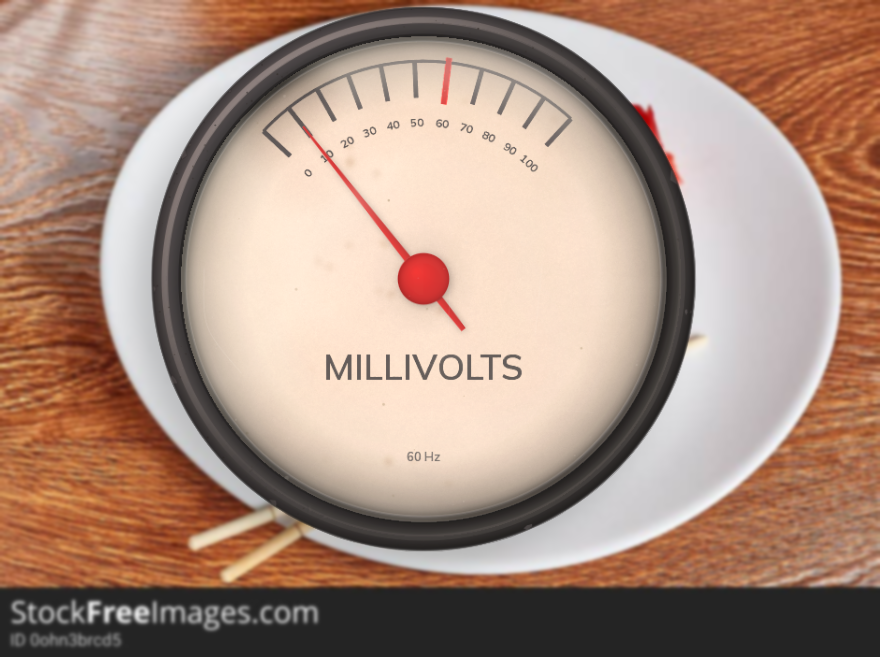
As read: 10 (mV)
